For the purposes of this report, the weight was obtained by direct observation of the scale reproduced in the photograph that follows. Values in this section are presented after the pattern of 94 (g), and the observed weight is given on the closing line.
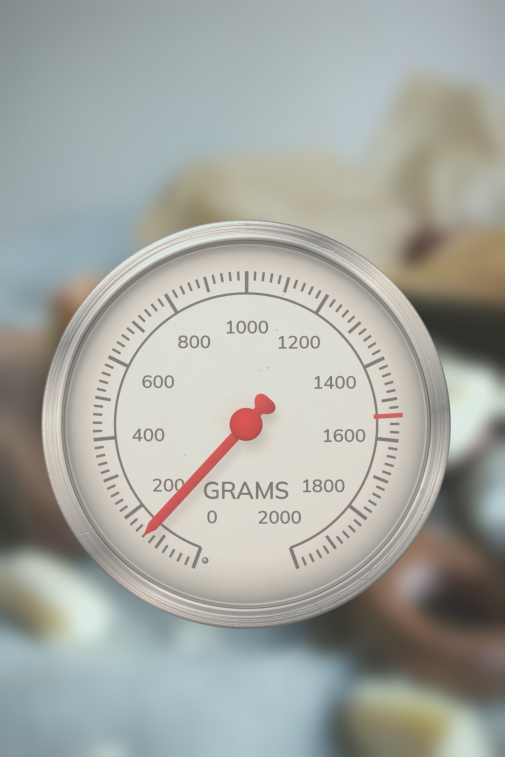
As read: 140 (g)
